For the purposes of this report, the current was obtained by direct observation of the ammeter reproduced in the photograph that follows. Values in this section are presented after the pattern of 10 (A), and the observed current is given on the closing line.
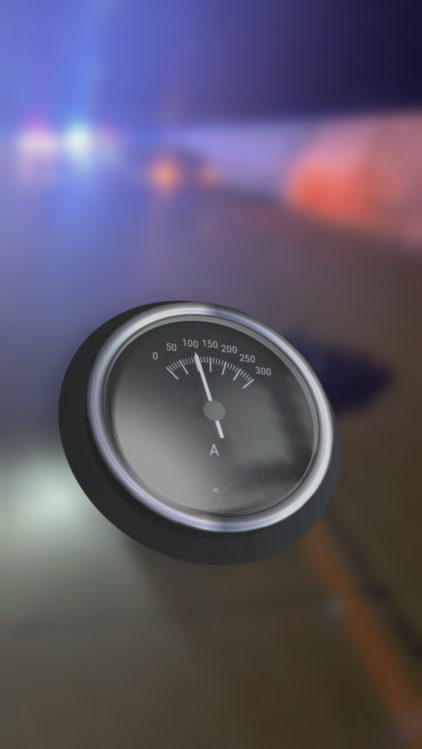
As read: 100 (A)
